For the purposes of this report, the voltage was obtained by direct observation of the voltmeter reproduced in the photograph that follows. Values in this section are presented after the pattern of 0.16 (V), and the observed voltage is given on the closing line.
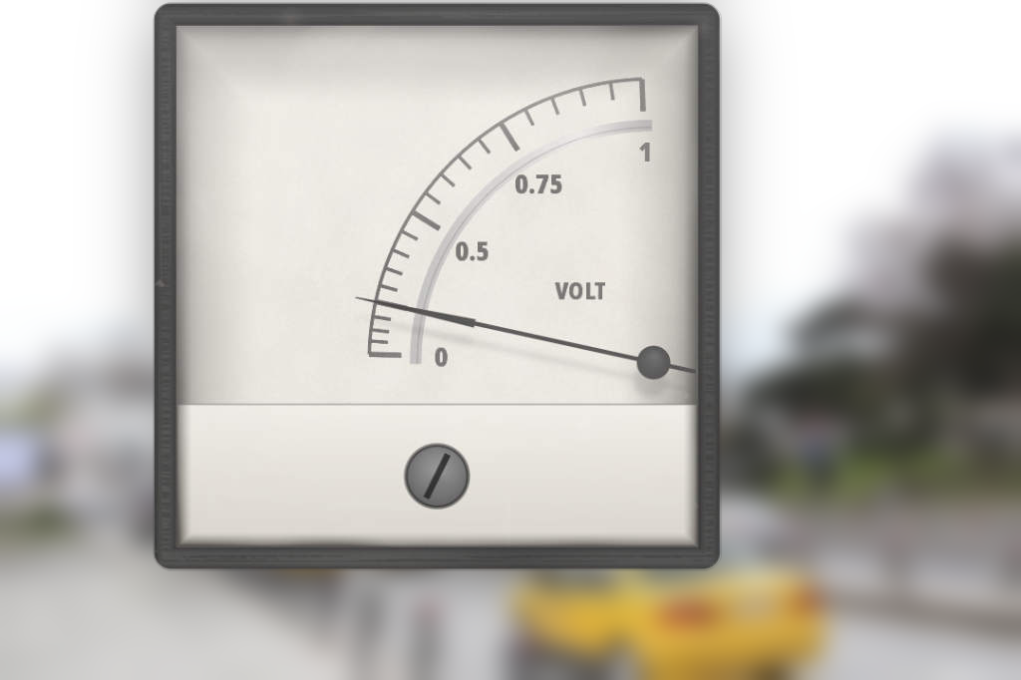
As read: 0.25 (V)
